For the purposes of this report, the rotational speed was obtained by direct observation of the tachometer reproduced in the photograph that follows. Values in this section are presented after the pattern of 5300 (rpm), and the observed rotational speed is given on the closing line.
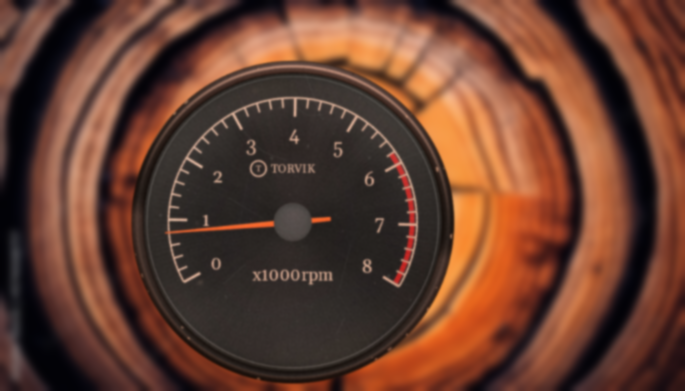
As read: 800 (rpm)
